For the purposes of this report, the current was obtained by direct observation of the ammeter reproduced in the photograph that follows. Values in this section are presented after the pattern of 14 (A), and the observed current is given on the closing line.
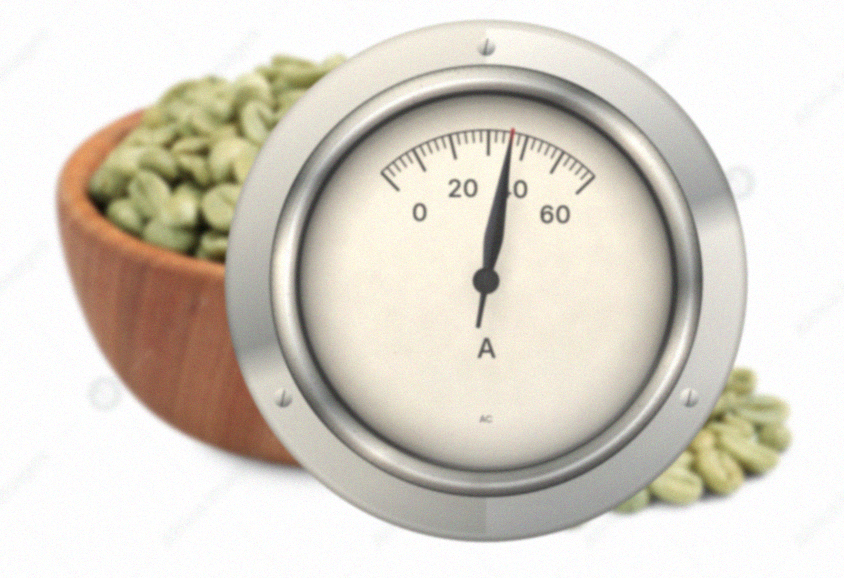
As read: 36 (A)
